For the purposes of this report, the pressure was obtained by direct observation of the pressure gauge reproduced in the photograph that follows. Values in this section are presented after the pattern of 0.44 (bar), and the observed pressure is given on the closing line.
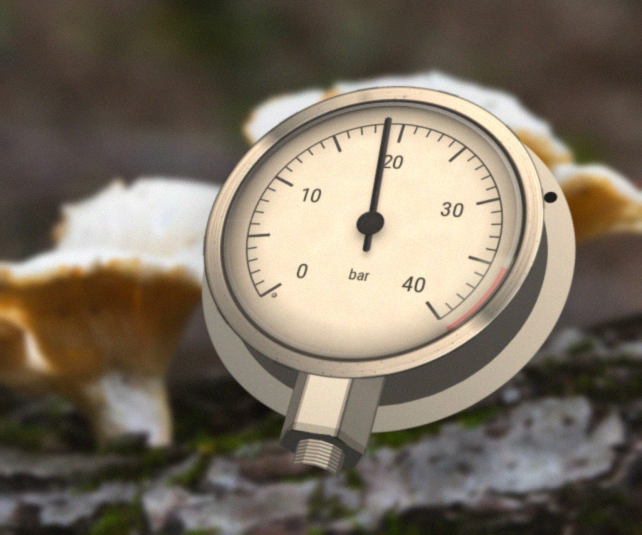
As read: 19 (bar)
